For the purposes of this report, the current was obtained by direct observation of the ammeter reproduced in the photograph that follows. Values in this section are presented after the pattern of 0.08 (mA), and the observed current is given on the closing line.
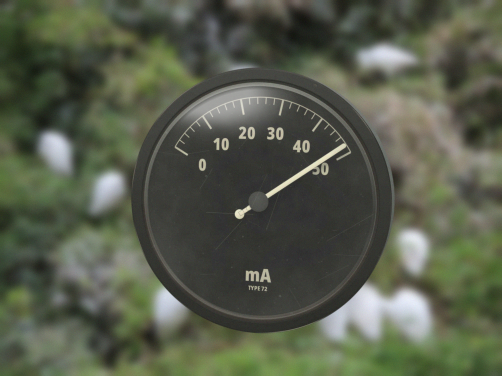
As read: 48 (mA)
